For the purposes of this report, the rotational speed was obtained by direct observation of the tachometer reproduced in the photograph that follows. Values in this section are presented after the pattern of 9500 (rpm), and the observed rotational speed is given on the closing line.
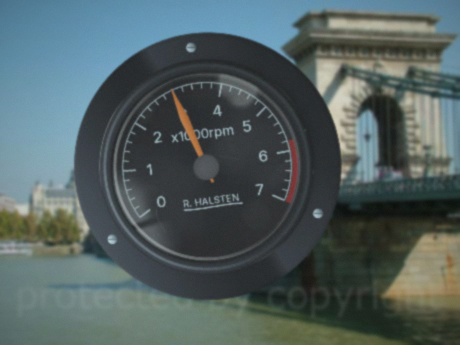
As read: 3000 (rpm)
